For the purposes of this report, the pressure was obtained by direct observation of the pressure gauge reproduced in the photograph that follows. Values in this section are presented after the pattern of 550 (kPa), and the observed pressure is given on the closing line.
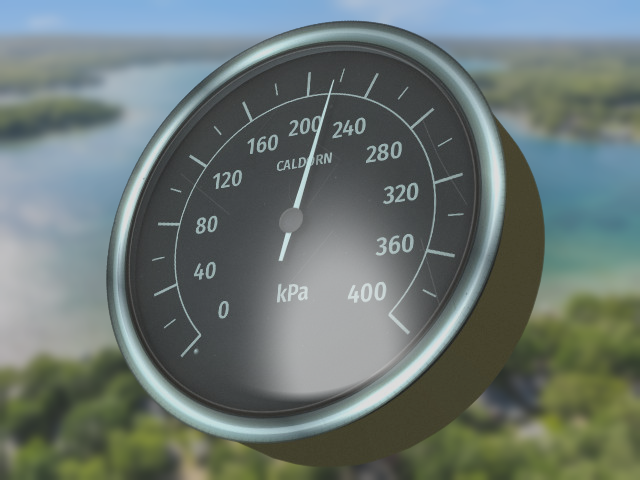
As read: 220 (kPa)
